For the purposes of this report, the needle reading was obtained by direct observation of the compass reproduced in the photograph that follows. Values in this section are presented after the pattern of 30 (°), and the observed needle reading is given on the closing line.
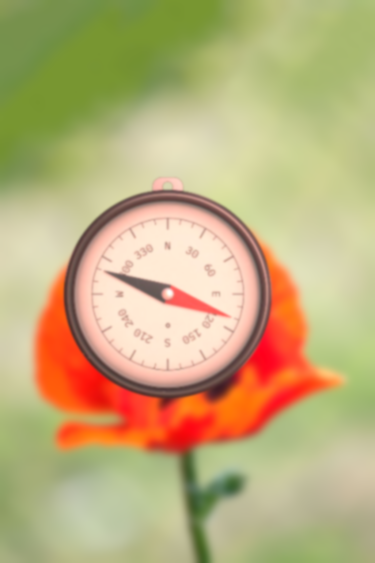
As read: 110 (°)
